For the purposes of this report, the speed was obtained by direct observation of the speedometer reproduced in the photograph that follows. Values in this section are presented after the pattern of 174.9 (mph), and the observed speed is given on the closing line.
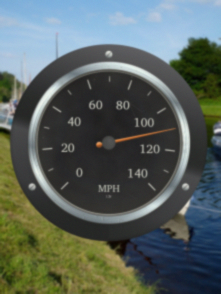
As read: 110 (mph)
